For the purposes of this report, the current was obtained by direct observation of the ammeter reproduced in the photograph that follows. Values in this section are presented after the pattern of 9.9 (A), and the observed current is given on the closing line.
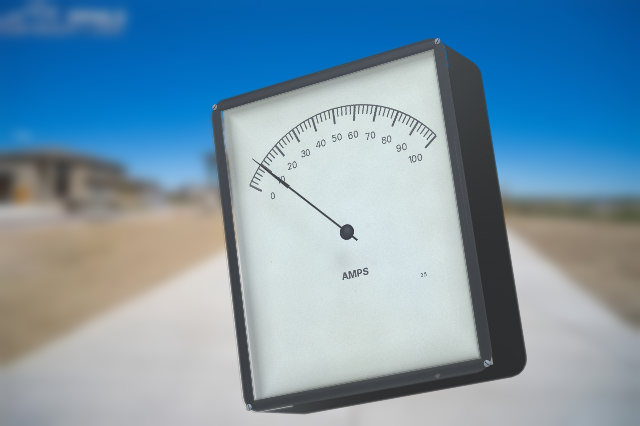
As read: 10 (A)
